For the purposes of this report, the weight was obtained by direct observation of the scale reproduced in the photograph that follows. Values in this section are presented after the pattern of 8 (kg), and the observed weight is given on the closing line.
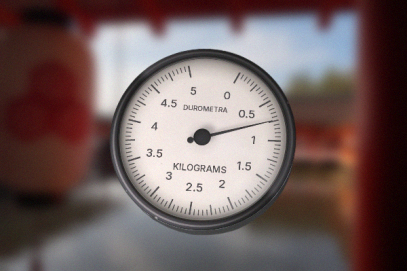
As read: 0.75 (kg)
